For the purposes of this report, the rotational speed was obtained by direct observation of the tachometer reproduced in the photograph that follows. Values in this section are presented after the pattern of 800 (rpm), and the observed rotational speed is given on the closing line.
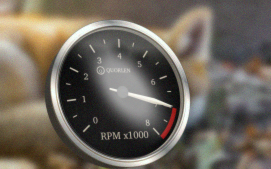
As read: 7000 (rpm)
